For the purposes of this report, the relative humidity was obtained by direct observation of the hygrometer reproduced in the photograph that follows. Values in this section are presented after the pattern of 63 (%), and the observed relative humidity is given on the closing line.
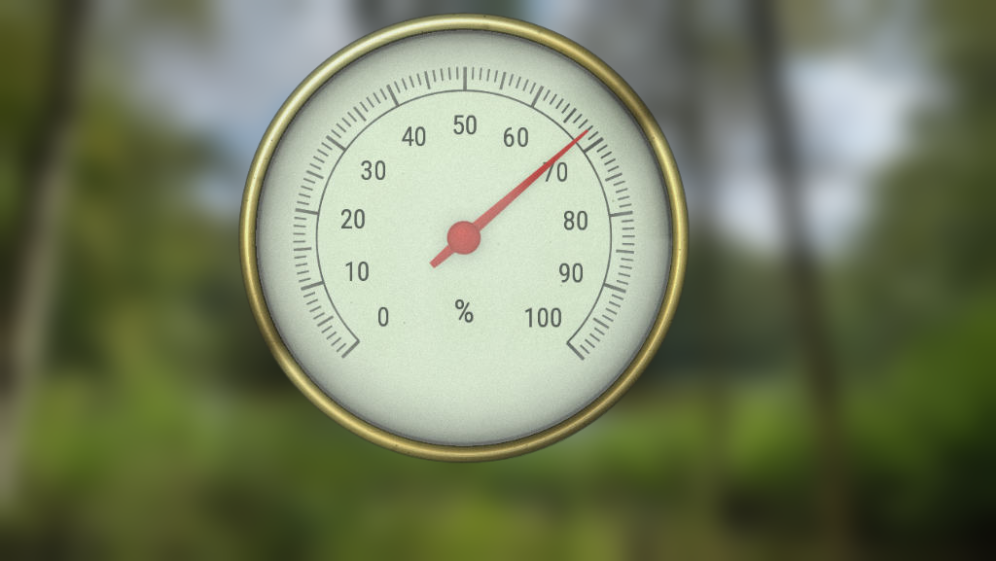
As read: 68 (%)
